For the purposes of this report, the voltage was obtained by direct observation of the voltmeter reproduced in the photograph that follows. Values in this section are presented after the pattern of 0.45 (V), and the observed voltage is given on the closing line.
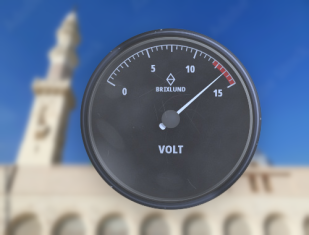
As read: 13.5 (V)
